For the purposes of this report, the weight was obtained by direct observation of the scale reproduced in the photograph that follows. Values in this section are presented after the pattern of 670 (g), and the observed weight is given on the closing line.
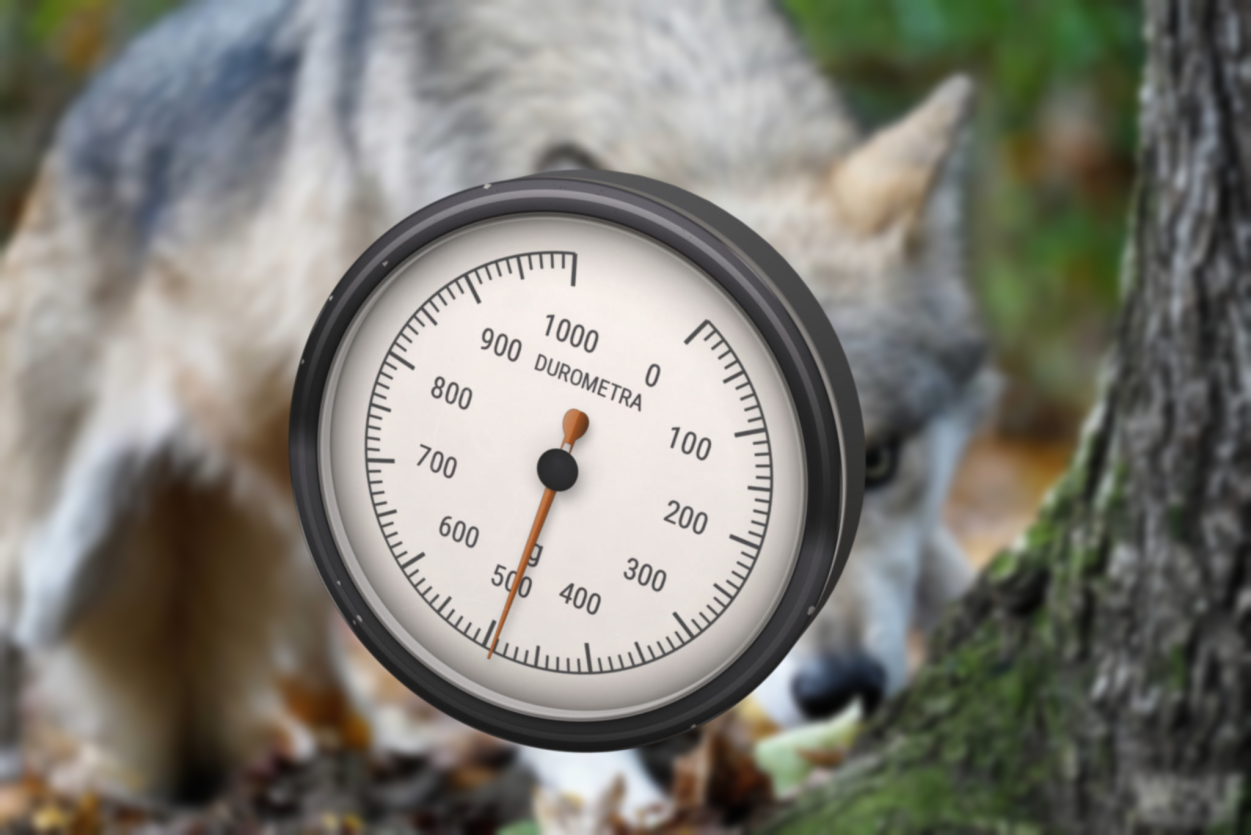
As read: 490 (g)
